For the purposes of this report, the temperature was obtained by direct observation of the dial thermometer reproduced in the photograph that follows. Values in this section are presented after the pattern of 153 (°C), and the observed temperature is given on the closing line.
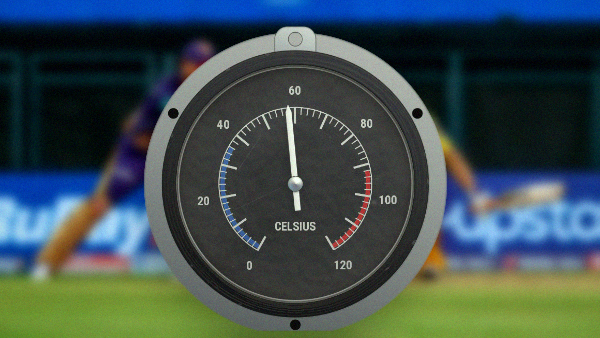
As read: 58 (°C)
